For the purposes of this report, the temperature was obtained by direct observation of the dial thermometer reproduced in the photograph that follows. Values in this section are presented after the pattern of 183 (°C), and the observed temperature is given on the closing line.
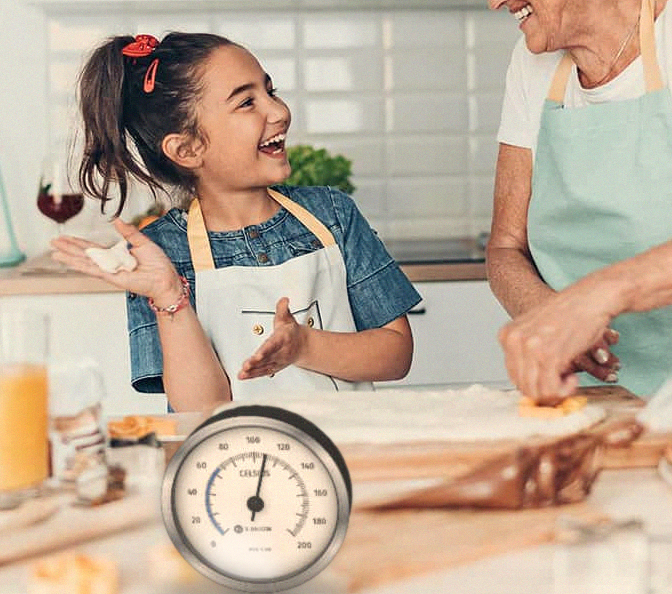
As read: 110 (°C)
